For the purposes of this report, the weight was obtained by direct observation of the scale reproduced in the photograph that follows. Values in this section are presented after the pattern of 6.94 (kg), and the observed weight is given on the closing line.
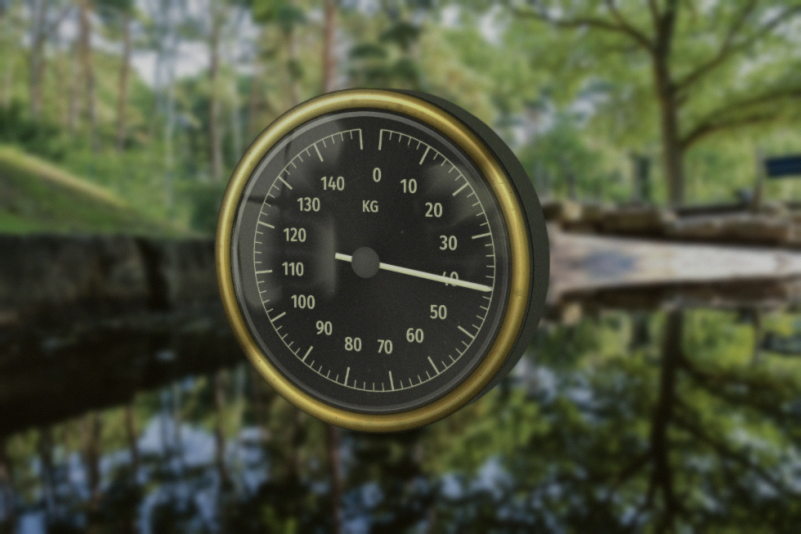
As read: 40 (kg)
